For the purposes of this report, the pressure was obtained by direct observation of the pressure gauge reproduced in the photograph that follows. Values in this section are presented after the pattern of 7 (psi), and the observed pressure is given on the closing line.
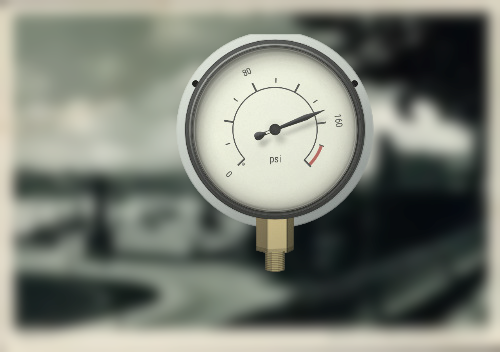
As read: 150 (psi)
